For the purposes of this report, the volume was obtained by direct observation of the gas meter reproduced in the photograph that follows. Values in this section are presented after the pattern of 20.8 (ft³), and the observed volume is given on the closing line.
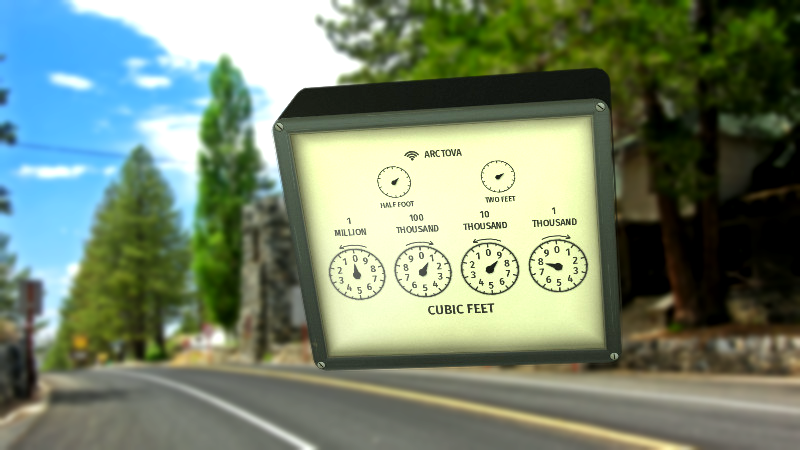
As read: 8800 (ft³)
